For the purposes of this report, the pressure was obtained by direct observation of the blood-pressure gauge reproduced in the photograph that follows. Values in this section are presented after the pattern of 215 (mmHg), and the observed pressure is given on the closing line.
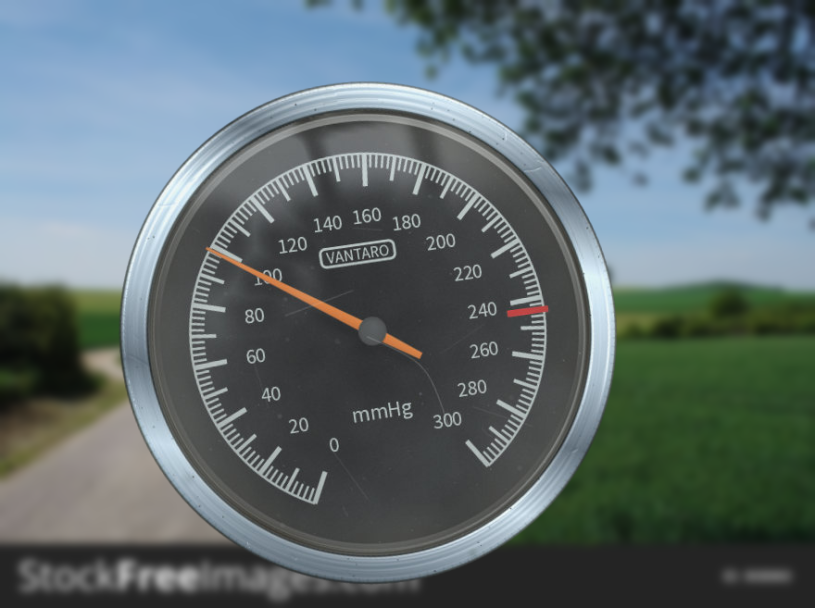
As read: 98 (mmHg)
